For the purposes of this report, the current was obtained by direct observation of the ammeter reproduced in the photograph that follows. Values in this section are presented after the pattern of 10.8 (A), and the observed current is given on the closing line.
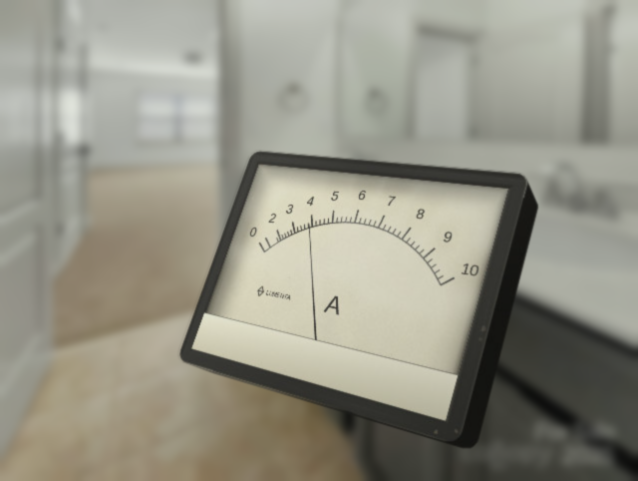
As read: 4 (A)
